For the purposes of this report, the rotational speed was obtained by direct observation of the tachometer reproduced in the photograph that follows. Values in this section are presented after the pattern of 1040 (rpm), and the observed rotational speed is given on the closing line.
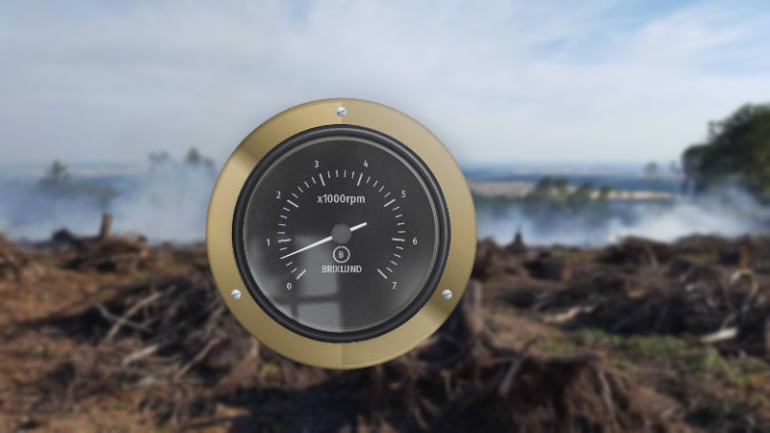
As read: 600 (rpm)
